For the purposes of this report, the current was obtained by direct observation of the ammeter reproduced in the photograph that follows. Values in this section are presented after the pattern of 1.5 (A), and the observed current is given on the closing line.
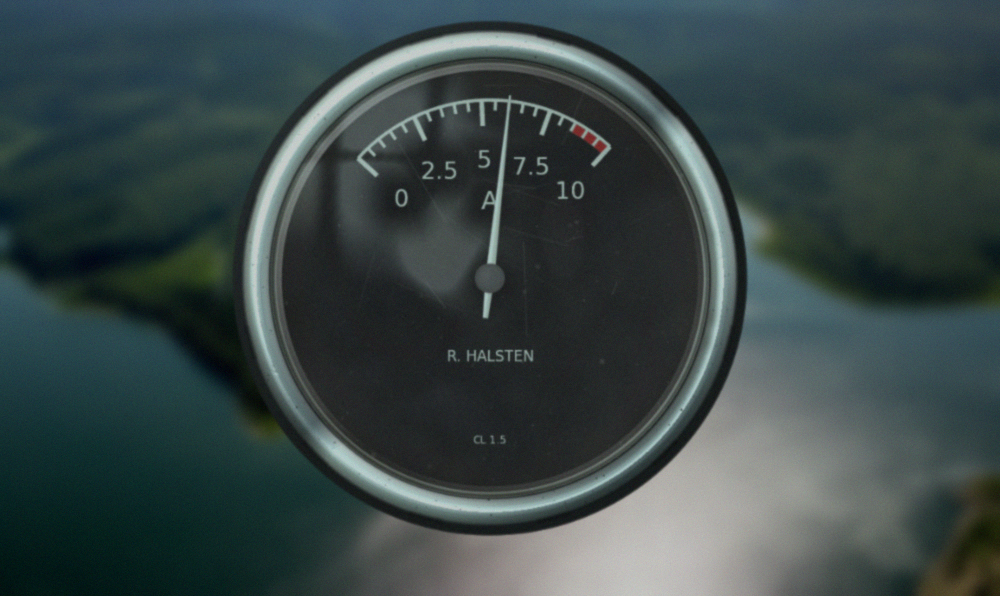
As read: 6 (A)
